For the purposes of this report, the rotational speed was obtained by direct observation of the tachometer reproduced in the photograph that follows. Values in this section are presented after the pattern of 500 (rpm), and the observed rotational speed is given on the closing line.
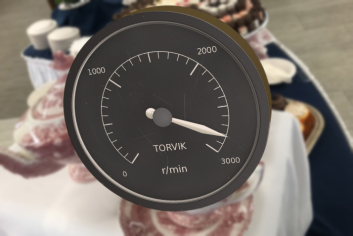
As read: 2800 (rpm)
